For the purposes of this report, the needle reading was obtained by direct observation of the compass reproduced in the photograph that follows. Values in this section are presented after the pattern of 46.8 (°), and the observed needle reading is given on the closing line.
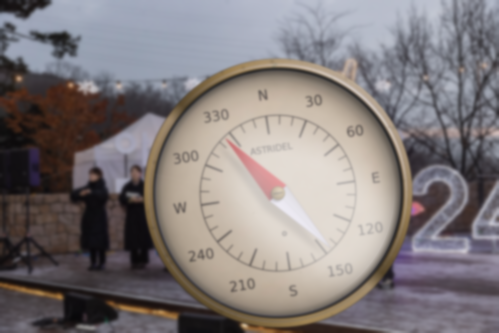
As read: 325 (°)
